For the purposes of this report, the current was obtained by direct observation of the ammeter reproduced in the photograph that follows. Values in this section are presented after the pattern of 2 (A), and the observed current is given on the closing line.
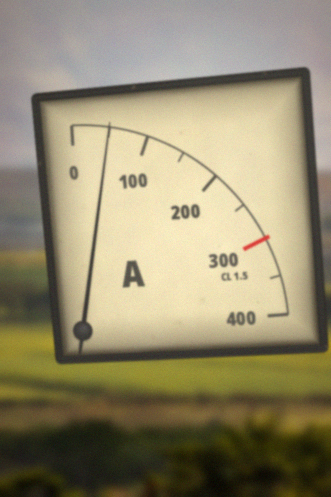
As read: 50 (A)
